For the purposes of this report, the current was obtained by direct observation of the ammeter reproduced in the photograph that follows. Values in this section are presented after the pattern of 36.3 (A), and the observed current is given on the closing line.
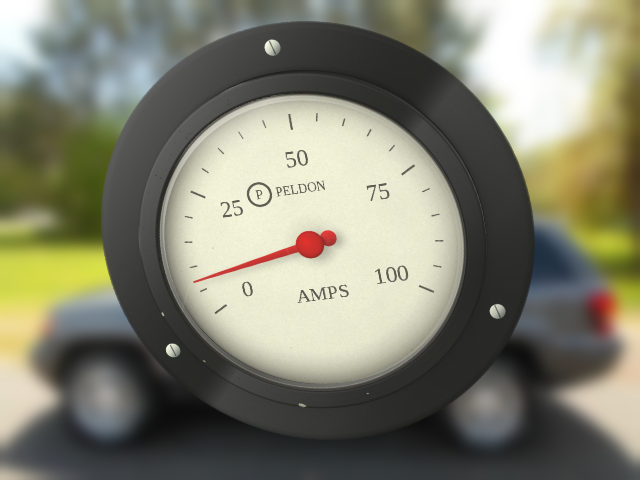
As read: 7.5 (A)
